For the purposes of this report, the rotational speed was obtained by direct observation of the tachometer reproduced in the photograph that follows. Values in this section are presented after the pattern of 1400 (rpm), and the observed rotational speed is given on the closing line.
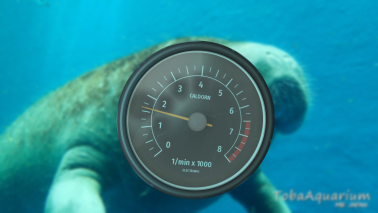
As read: 1625 (rpm)
